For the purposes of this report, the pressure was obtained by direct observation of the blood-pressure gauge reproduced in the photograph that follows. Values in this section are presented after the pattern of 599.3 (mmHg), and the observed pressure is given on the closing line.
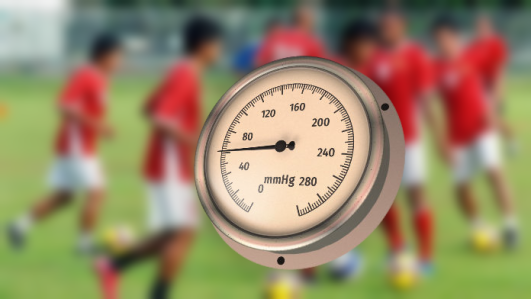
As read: 60 (mmHg)
